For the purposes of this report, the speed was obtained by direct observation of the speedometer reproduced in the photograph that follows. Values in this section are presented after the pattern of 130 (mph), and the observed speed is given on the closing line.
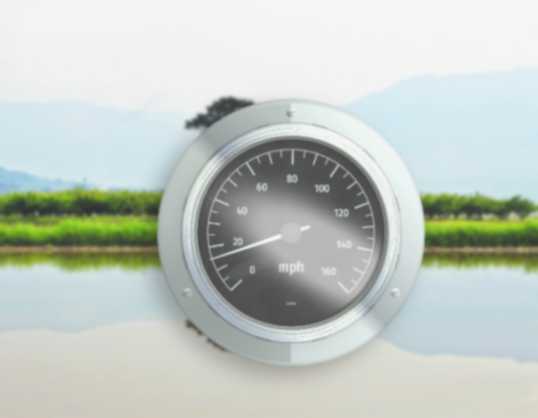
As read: 15 (mph)
